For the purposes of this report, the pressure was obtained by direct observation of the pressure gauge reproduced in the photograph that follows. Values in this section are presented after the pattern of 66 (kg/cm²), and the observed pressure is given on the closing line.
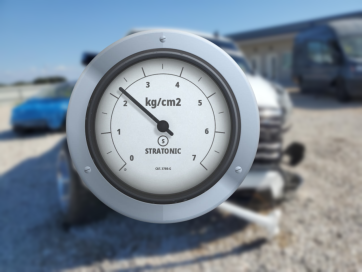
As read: 2.25 (kg/cm²)
